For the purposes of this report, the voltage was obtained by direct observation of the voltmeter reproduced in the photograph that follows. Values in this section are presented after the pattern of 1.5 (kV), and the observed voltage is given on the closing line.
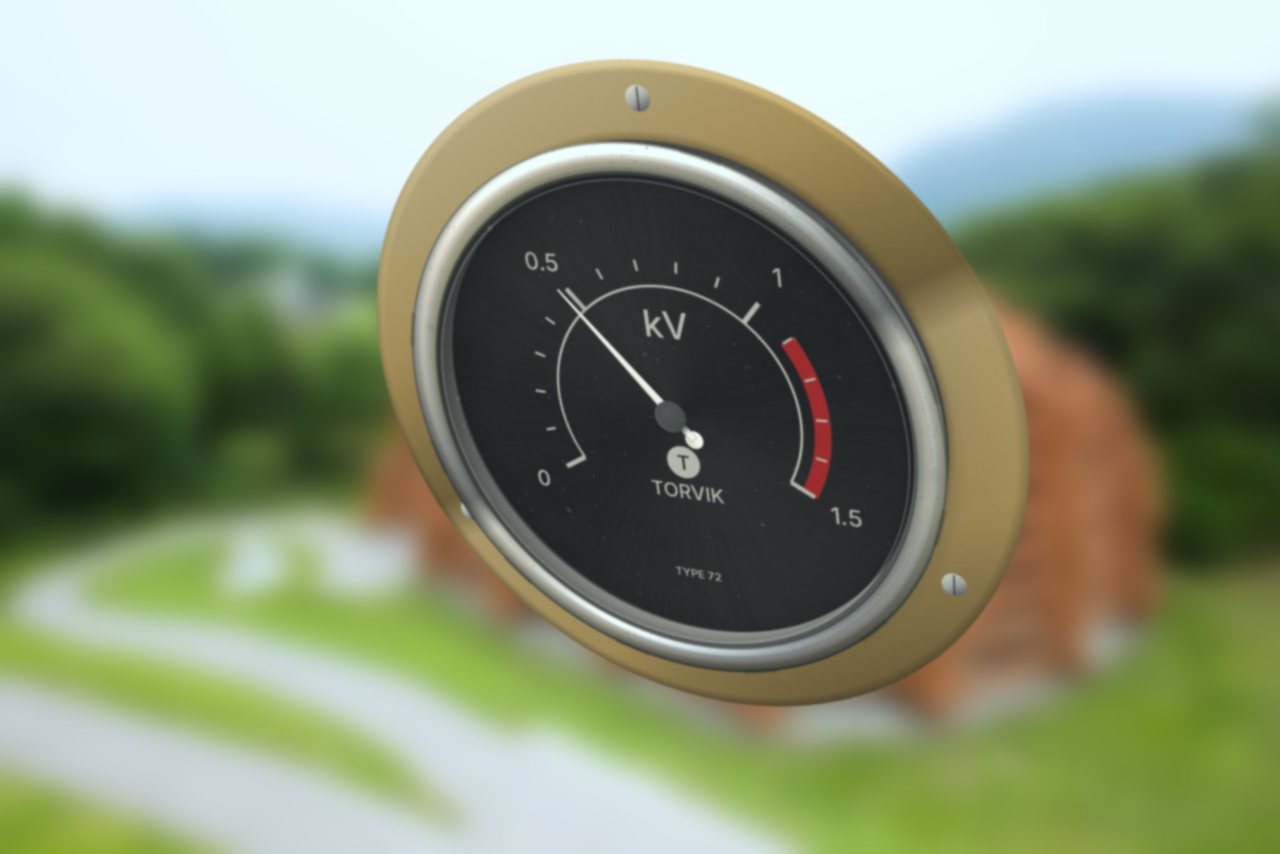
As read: 0.5 (kV)
